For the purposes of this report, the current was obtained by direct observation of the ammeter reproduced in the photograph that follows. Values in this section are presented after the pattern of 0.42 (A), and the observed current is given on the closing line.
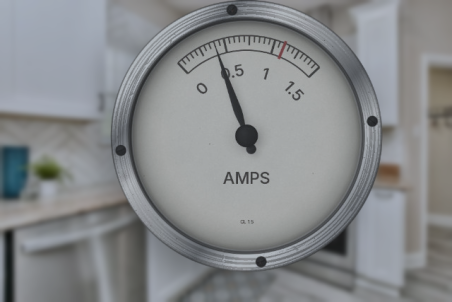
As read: 0.4 (A)
